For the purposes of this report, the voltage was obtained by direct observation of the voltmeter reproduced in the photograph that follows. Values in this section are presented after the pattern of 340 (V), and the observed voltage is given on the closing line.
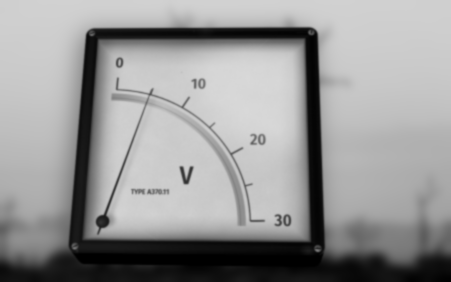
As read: 5 (V)
